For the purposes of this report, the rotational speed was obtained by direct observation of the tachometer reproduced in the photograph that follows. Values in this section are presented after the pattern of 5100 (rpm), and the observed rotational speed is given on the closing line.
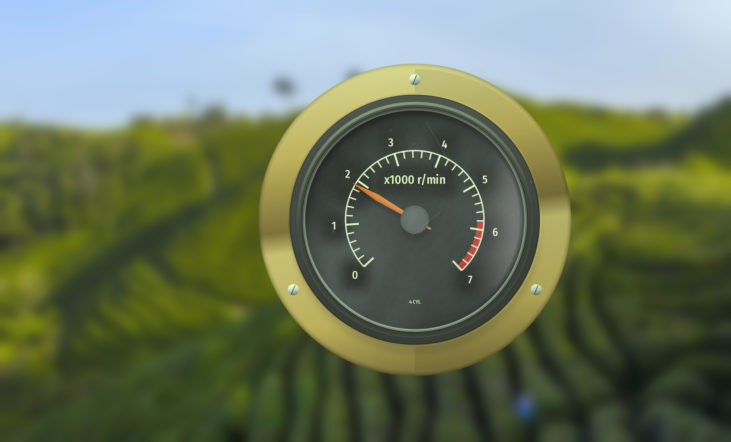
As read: 1900 (rpm)
